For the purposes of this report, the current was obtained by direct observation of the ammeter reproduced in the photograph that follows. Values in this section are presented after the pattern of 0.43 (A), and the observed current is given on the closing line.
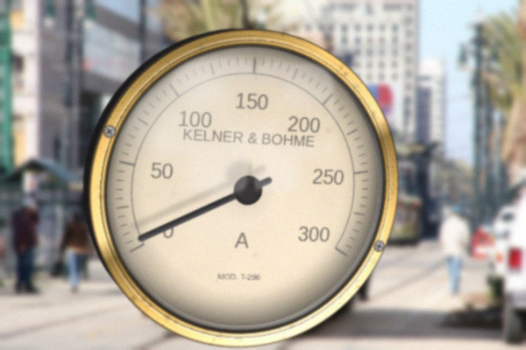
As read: 5 (A)
